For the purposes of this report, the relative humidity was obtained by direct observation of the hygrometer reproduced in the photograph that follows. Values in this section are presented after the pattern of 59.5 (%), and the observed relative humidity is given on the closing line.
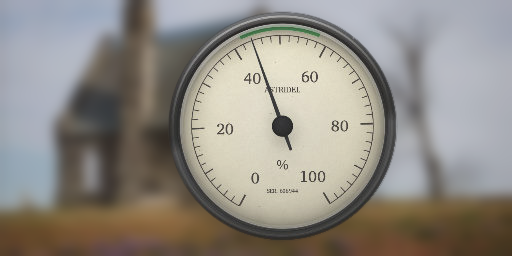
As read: 44 (%)
